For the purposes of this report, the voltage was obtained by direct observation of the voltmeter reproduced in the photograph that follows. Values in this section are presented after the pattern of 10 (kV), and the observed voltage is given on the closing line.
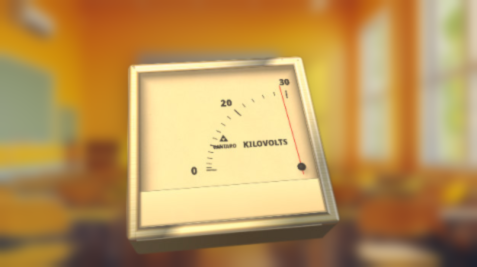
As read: 29 (kV)
